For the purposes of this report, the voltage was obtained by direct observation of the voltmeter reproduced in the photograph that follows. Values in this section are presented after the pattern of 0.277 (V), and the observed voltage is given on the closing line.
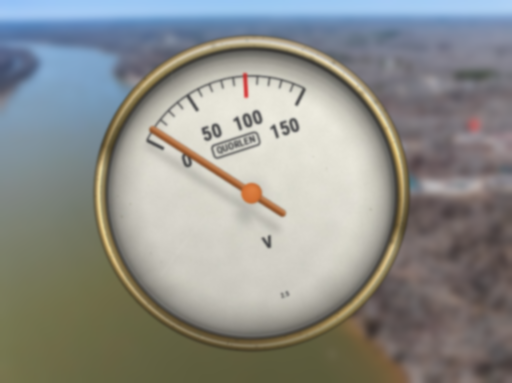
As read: 10 (V)
